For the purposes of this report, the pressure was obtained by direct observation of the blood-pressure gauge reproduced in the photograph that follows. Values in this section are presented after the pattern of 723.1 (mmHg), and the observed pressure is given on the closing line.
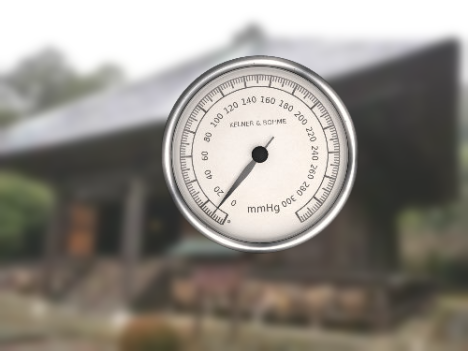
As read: 10 (mmHg)
